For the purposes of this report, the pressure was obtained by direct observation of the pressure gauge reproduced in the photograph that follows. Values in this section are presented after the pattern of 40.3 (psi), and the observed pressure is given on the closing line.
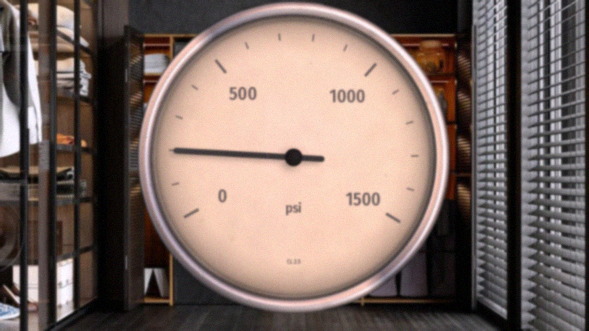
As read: 200 (psi)
